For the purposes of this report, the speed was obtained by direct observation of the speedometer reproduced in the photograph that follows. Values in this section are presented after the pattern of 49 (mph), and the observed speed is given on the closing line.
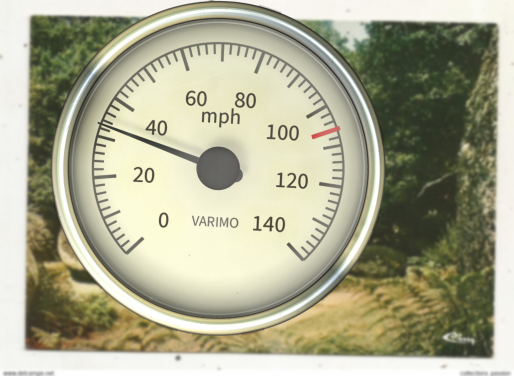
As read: 33 (mph)
